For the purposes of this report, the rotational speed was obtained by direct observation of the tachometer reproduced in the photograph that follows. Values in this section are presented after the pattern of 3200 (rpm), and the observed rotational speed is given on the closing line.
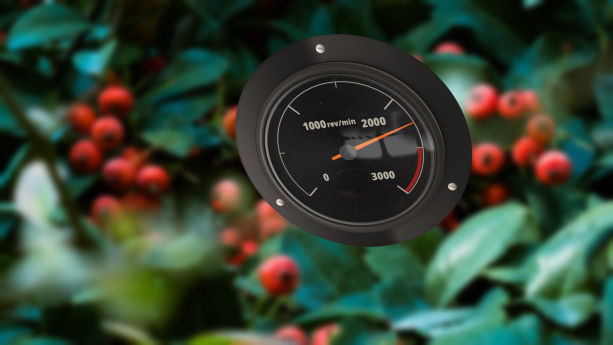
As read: 2250 (rpm)
